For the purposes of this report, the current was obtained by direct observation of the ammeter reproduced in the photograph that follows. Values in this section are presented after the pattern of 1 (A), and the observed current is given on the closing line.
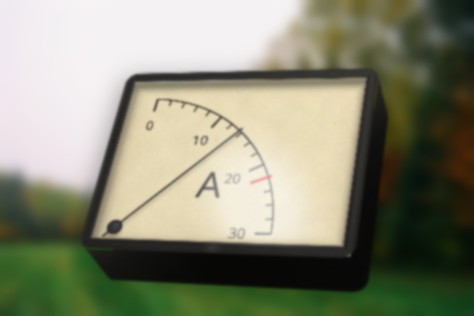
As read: 14 (A)
